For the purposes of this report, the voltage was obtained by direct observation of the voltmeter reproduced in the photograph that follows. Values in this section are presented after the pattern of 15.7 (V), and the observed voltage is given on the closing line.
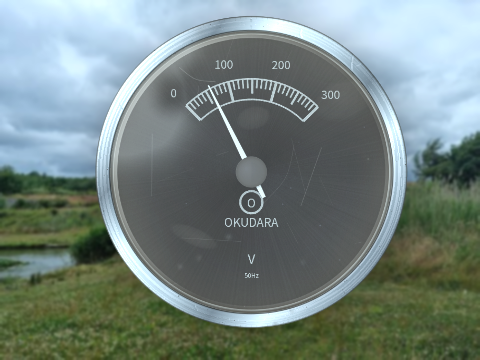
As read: 60 (V)
